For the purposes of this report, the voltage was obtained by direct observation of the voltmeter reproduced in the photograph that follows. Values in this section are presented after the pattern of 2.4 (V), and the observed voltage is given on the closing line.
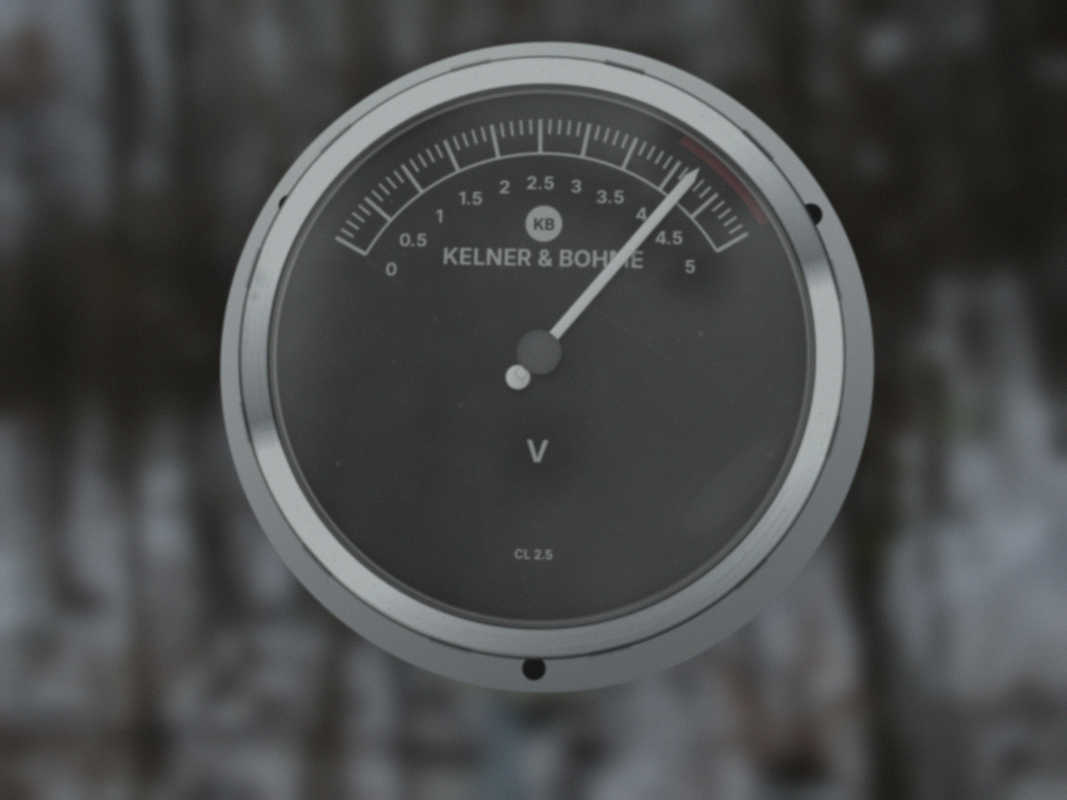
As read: 4.2 (V)
